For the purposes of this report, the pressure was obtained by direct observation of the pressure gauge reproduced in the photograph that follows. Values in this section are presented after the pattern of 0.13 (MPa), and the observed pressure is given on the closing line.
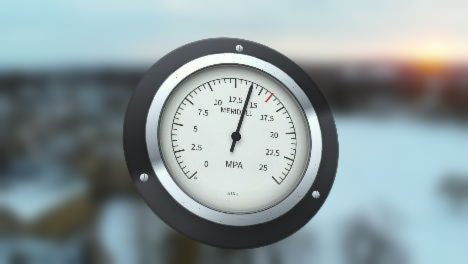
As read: 14 (MPa)
